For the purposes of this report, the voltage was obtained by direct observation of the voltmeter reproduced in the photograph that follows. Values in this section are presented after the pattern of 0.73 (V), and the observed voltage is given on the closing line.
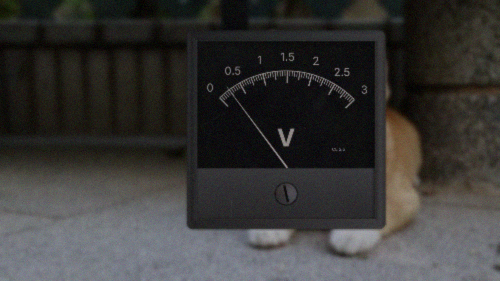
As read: 0.25 (V)
